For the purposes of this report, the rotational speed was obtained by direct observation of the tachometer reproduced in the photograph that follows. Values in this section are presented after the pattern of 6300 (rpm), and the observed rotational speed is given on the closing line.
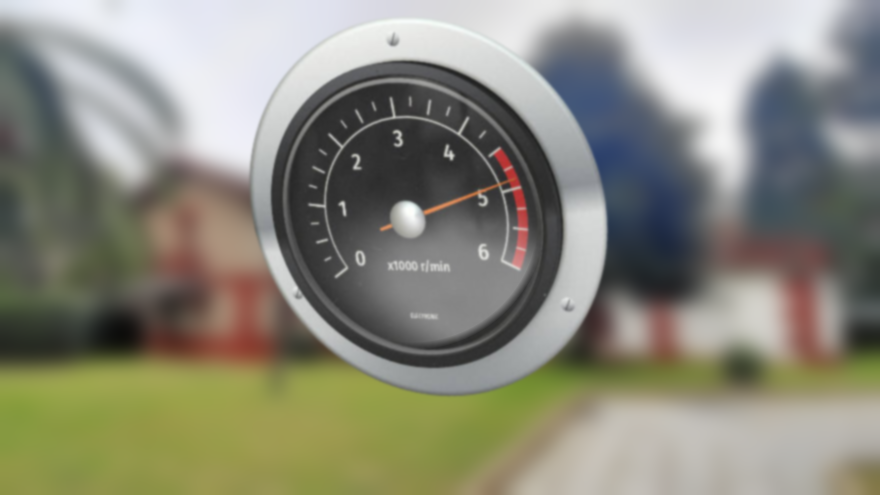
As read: 4875 (rpm)
